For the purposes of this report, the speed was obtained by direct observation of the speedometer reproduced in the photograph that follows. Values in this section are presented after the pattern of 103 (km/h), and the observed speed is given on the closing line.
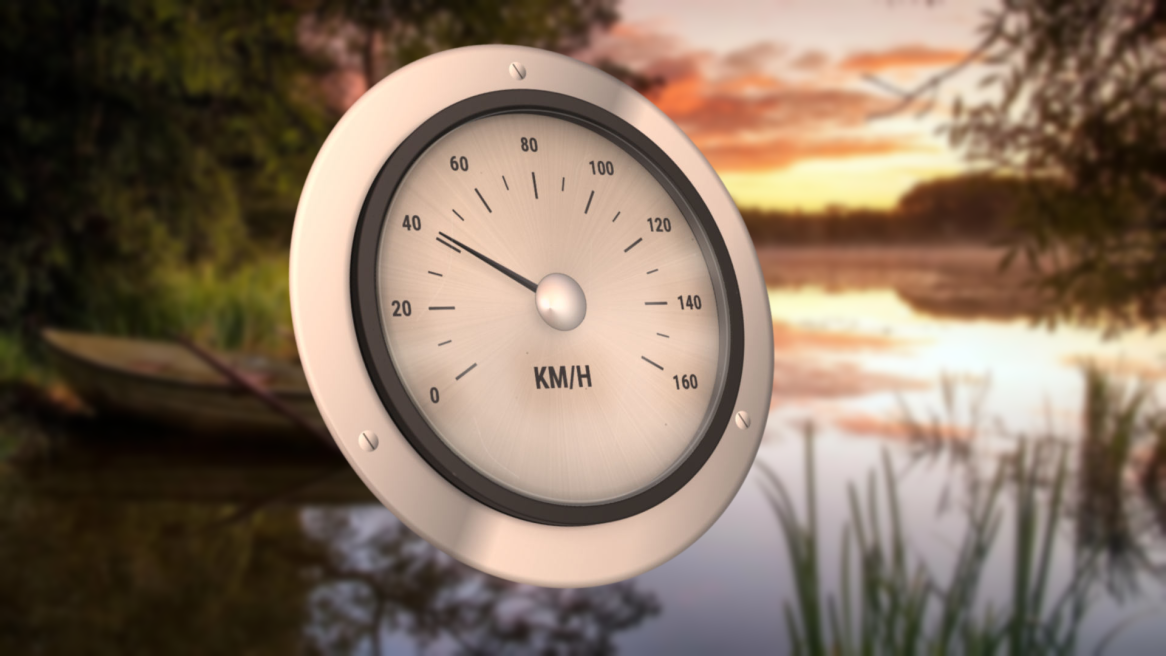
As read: 40 (km/h)
